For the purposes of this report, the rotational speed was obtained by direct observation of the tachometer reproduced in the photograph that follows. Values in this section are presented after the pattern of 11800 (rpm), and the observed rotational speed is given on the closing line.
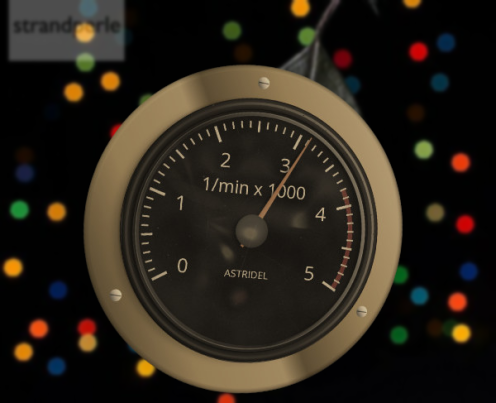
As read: 3100 (rpm)
